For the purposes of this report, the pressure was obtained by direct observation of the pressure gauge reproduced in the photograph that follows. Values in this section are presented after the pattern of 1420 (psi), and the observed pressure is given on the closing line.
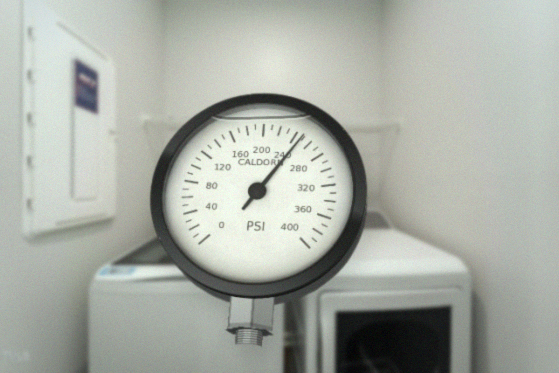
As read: 250 (psi)
